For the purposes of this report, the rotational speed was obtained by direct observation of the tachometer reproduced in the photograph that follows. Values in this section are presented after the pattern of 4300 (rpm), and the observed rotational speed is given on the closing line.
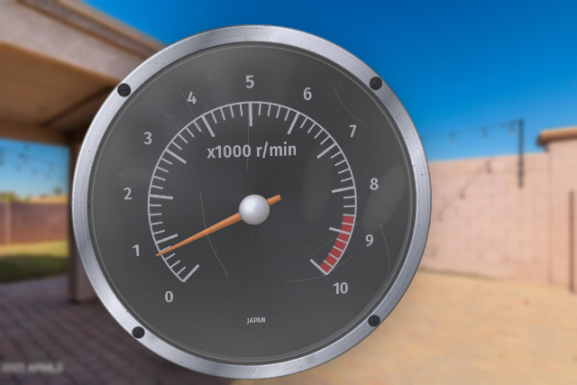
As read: 800 (rpm)
